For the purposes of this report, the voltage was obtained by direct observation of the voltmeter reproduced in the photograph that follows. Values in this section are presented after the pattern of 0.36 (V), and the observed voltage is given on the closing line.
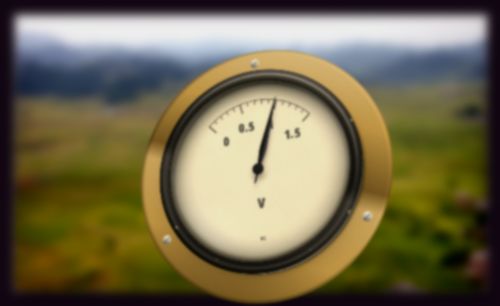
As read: 1 (V)
